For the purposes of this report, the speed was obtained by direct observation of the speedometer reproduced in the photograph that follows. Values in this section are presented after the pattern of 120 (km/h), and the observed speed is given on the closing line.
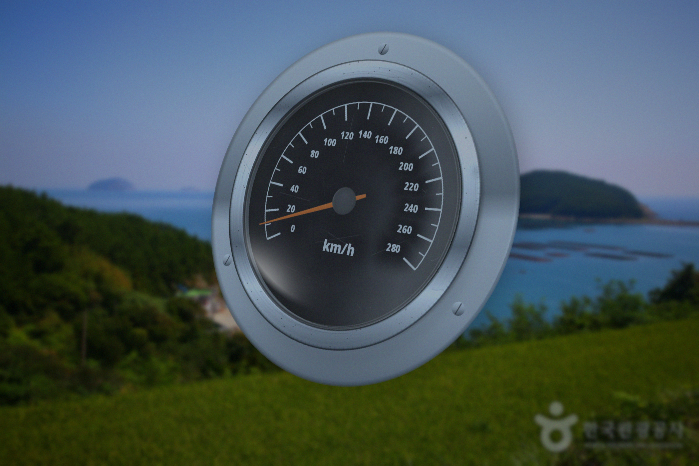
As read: 10 (km/h)
